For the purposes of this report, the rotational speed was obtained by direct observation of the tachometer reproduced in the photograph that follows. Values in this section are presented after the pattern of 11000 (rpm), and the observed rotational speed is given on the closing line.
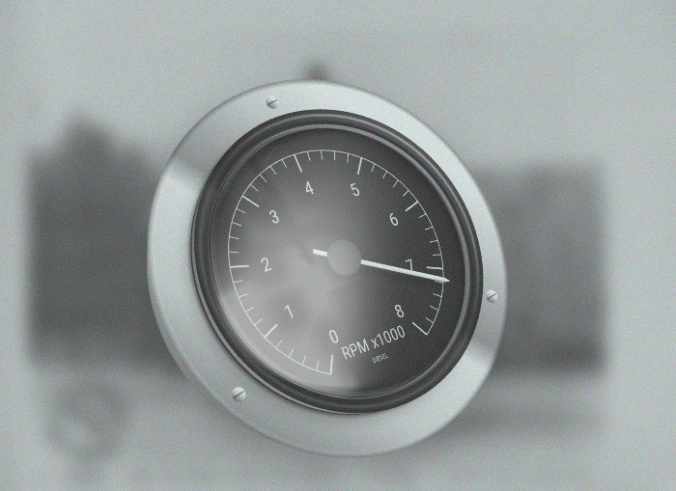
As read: 7200 (rpm)
